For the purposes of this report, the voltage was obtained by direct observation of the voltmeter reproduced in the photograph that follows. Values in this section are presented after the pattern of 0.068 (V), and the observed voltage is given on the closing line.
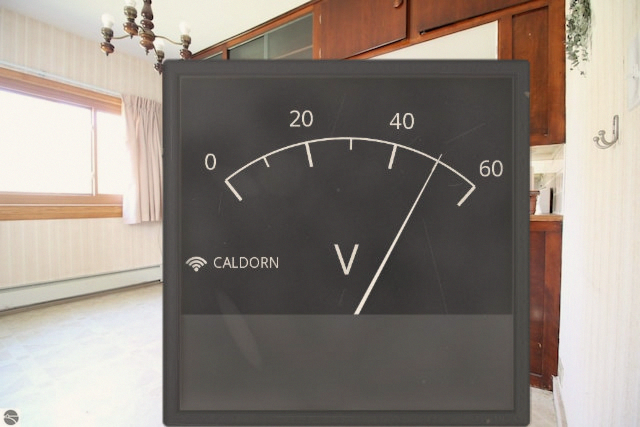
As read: 50 (V)
